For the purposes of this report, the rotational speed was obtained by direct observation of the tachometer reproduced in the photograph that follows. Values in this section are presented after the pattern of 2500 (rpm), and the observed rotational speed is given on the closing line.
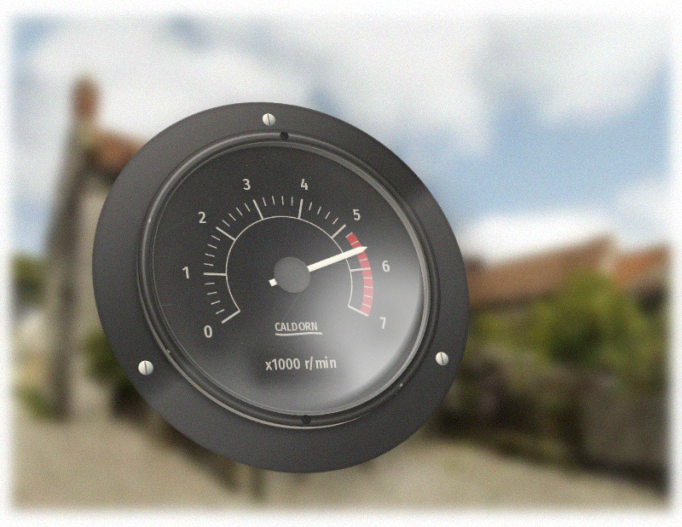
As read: 5600 (rpm)
